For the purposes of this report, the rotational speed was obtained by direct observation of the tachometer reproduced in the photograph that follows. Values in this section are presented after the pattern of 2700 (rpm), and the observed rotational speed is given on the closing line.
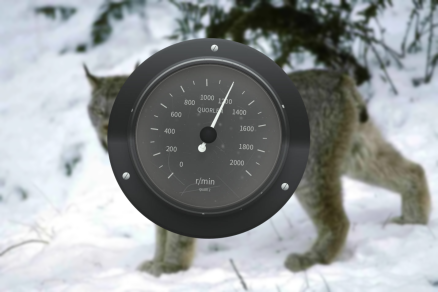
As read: 1200 (rpm)
